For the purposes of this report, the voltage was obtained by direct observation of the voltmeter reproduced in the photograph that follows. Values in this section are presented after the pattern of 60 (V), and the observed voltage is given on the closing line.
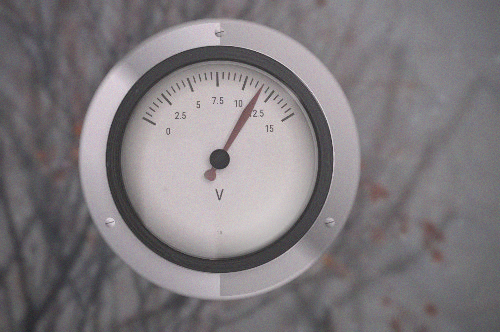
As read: 11.5 (V)
